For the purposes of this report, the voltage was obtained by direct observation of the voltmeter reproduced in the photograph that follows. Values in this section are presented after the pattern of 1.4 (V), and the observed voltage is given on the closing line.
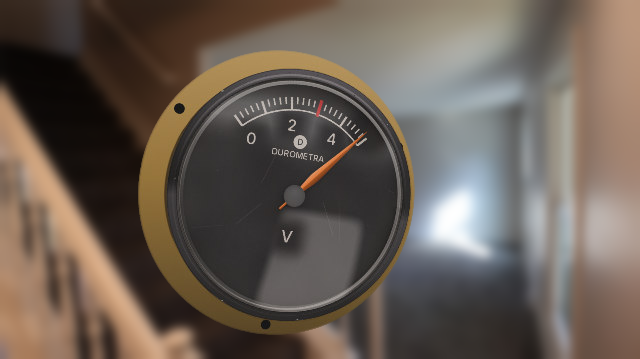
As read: 4.8 (V)
